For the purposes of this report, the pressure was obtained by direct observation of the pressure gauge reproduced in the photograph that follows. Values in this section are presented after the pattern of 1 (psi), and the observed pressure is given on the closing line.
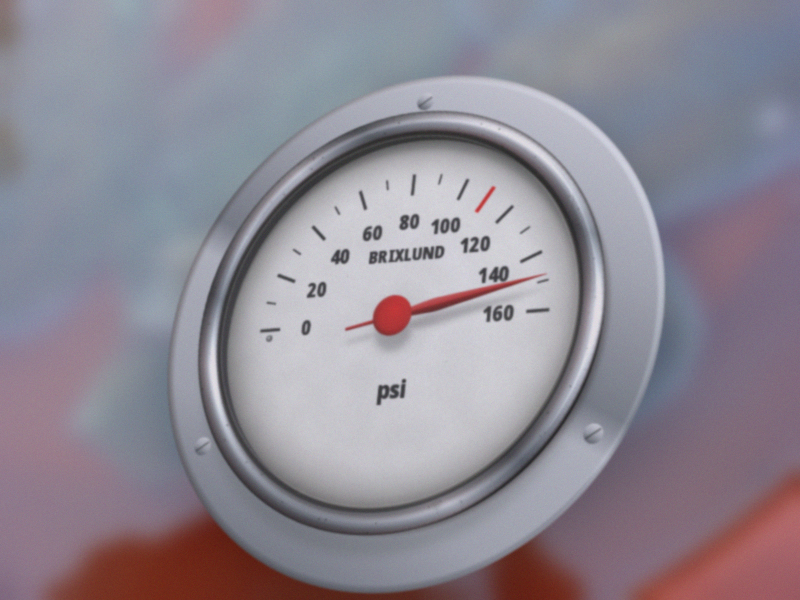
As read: 150 (psi)
